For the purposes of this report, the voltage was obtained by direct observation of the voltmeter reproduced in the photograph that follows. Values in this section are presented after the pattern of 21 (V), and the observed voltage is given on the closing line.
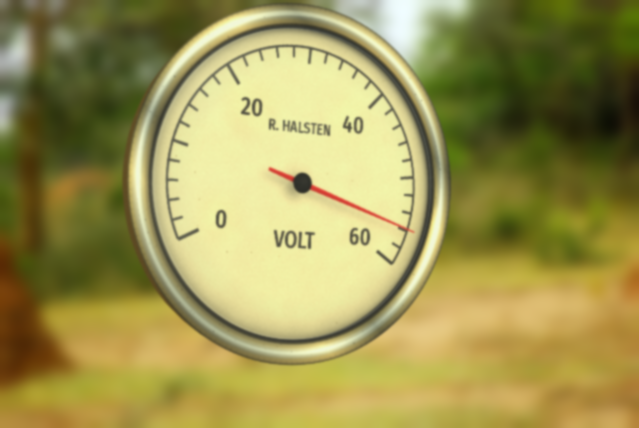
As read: 56 (V)
